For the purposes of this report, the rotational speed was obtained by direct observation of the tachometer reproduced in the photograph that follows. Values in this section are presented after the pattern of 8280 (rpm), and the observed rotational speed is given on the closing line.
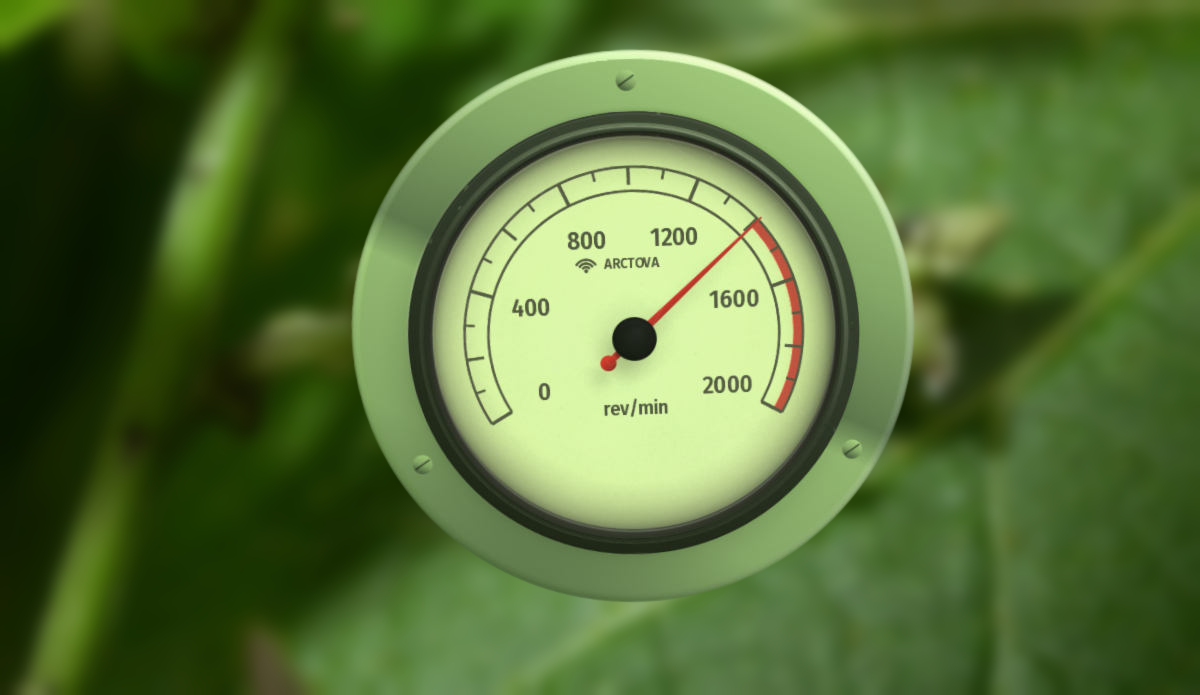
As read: 1400 (rpm)
